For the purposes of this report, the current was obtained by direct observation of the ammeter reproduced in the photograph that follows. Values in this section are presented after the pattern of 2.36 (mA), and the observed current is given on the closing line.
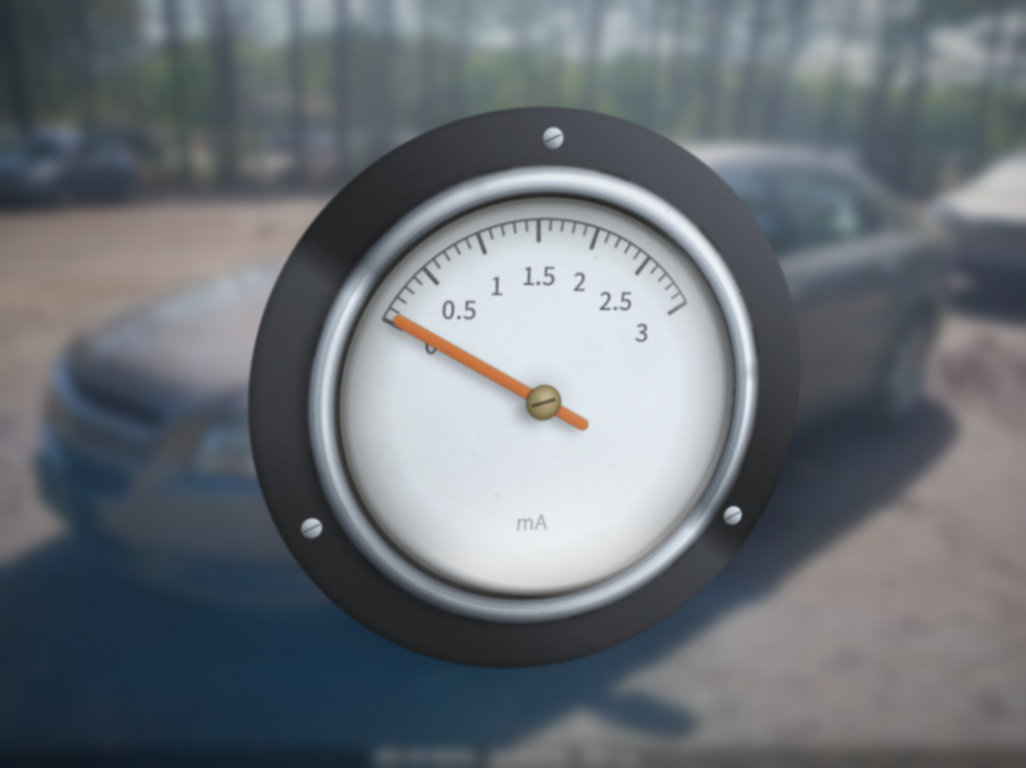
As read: 0.05 (mA)
